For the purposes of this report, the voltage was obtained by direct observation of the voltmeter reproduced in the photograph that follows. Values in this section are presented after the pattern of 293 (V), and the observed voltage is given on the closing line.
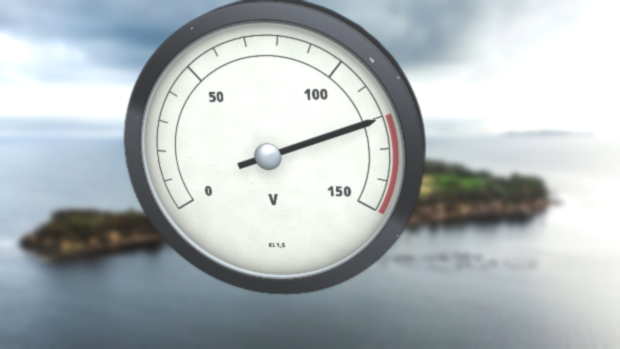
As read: 120 (V)
